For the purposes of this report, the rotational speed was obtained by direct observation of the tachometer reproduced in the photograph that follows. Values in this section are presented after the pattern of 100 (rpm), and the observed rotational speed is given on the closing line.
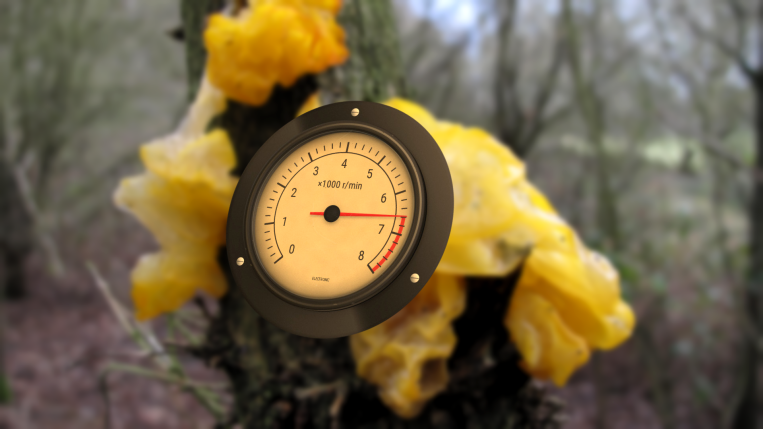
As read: 6600 (rpm)
